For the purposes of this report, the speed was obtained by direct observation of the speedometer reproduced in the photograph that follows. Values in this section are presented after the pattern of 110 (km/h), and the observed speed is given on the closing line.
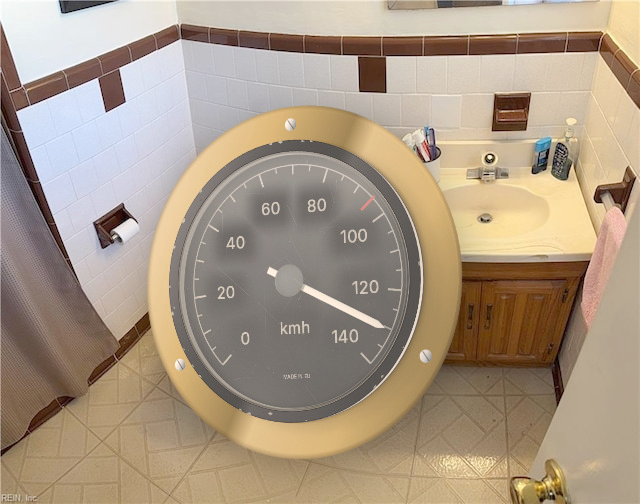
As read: 130 (km/h)
